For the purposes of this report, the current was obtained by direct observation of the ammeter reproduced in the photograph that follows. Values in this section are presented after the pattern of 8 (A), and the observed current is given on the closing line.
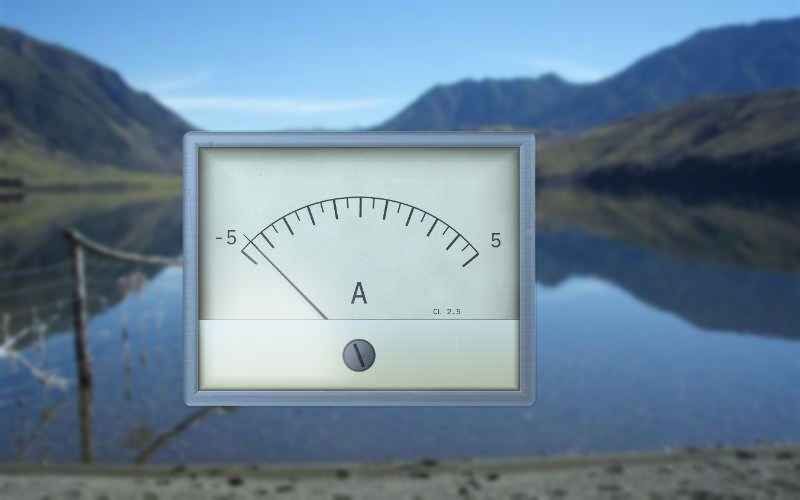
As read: -4.5 (A)
